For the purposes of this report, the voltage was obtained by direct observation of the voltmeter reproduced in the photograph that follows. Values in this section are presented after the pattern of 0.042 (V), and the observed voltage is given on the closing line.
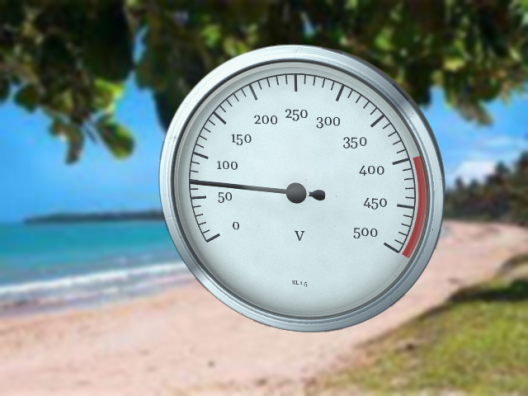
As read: 70 (V)
